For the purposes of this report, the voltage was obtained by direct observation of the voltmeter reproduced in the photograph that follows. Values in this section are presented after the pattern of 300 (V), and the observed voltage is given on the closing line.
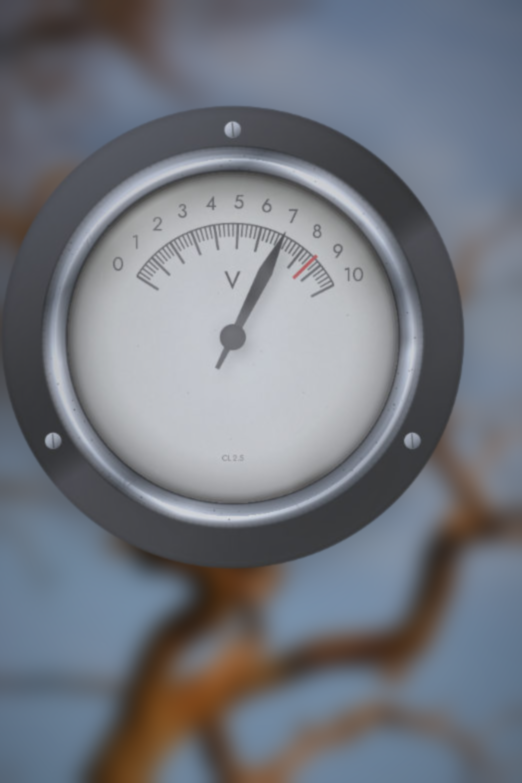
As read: 7 (V)
